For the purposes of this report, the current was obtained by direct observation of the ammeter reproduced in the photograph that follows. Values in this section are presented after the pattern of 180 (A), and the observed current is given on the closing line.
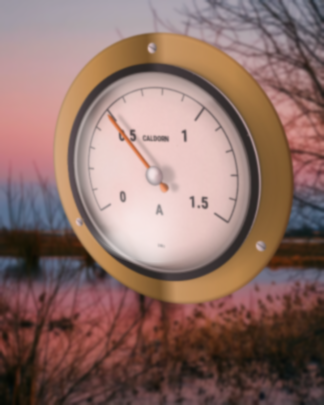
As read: 0.5 (A)
